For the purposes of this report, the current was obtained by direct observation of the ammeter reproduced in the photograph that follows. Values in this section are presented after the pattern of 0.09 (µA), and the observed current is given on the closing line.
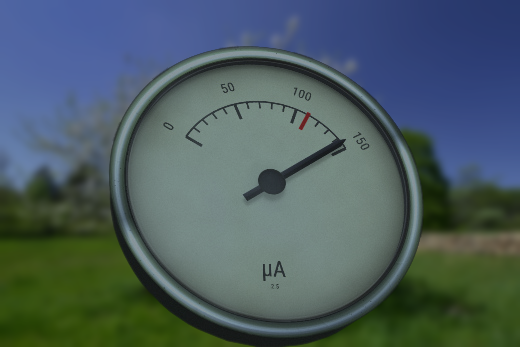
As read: 145 (µA)
